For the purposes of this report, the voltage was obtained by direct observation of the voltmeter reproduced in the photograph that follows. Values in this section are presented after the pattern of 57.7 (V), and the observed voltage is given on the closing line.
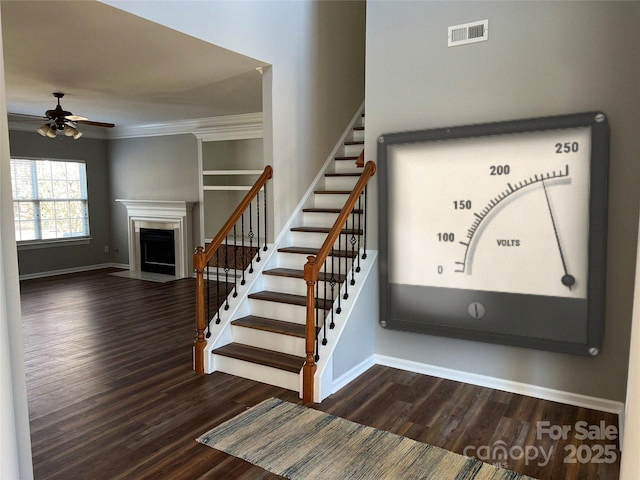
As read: 230 (V)
